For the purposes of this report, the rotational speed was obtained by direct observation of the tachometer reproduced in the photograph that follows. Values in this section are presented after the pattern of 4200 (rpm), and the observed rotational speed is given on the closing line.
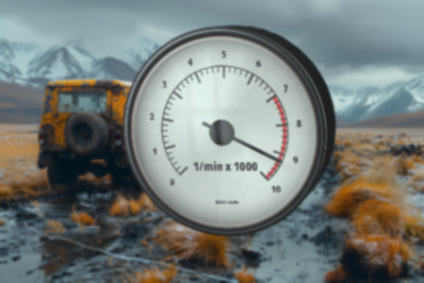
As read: 9200 (rpm)
